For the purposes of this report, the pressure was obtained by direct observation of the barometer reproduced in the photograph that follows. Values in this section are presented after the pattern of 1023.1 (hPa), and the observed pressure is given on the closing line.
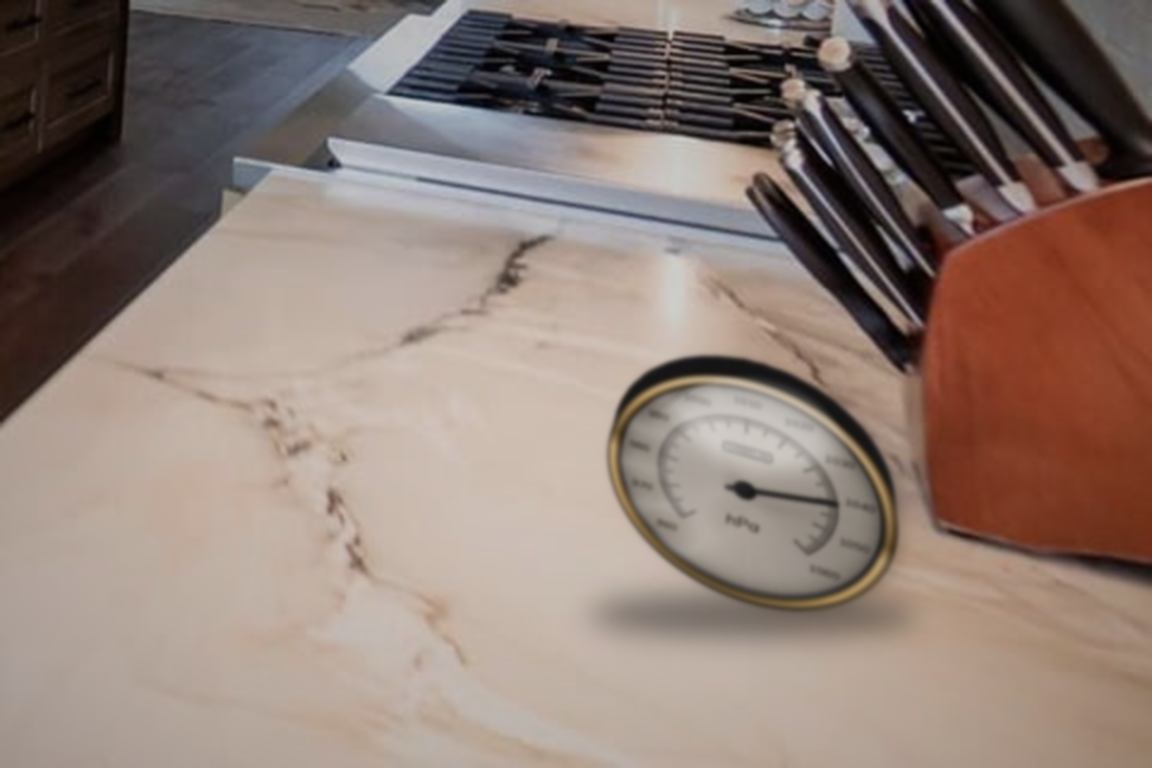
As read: 1040 (hPa)
